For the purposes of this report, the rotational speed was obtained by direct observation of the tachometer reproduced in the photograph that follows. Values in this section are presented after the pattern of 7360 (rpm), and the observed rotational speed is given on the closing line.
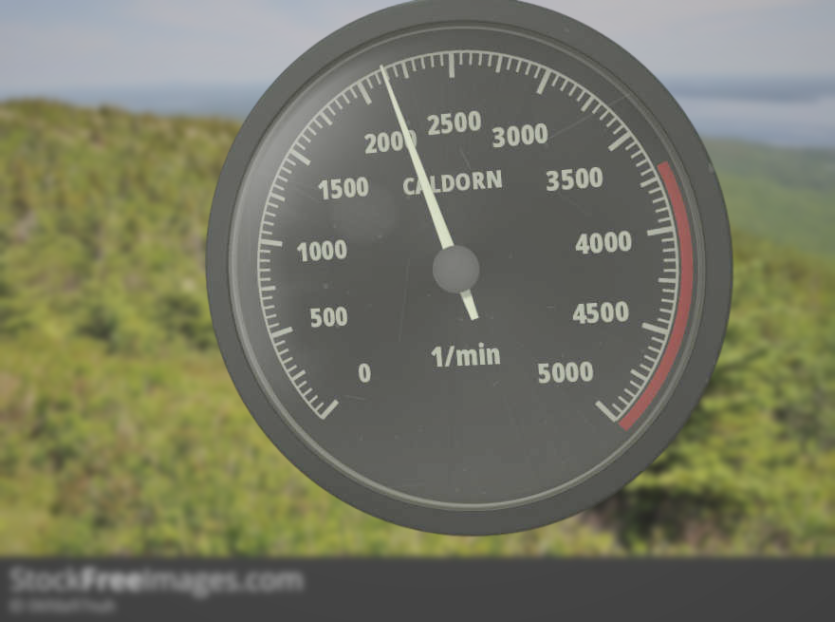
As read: 2150 (rpm)
